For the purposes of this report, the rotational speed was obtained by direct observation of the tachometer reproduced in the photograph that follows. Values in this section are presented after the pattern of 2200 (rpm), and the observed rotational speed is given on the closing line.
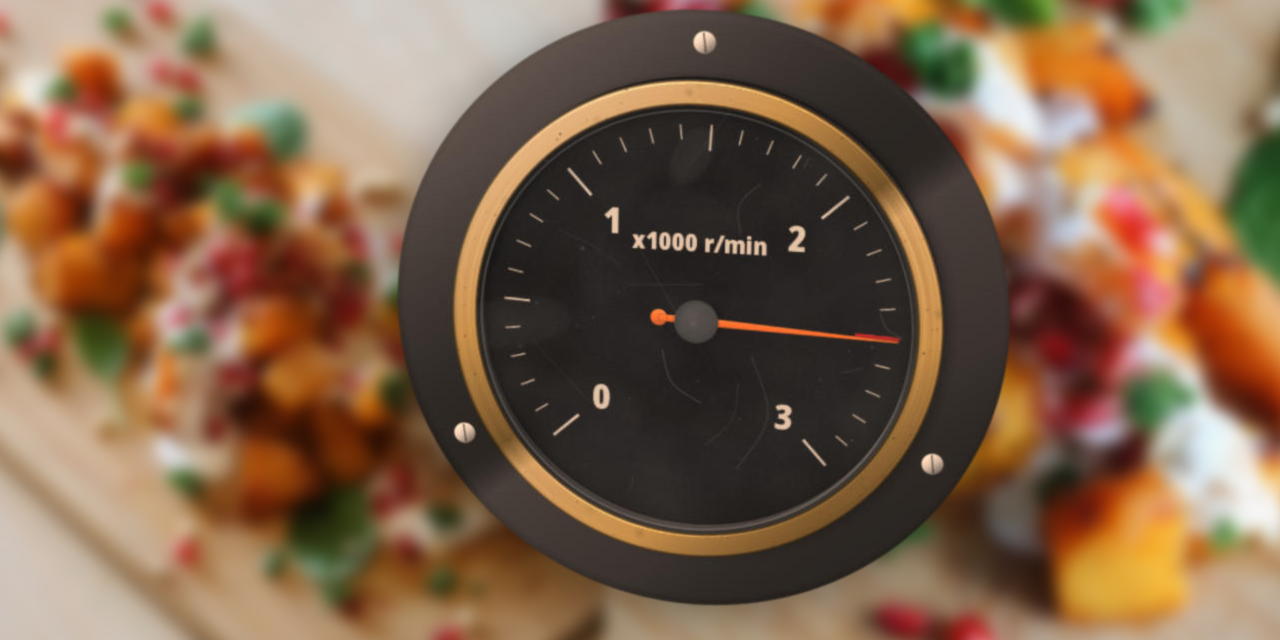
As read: 2500 (rpm)
